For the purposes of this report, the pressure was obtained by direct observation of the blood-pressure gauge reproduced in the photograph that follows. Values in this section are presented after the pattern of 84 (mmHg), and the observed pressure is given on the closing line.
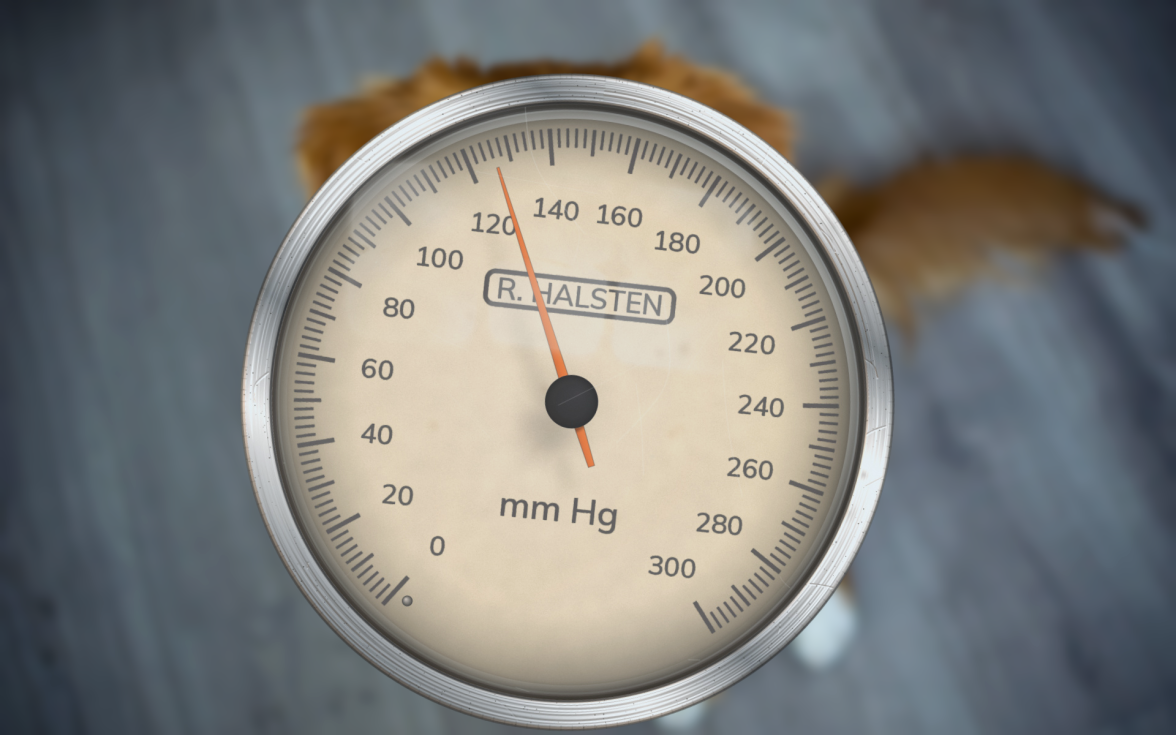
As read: 126 (mmHg)
